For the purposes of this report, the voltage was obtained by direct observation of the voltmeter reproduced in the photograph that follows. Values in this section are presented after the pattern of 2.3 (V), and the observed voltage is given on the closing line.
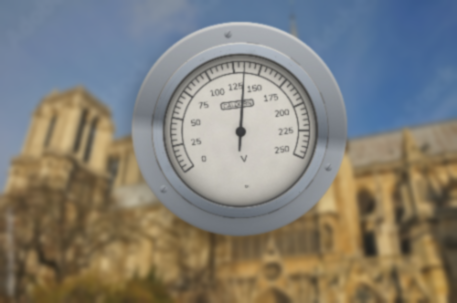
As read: 135 (V)
